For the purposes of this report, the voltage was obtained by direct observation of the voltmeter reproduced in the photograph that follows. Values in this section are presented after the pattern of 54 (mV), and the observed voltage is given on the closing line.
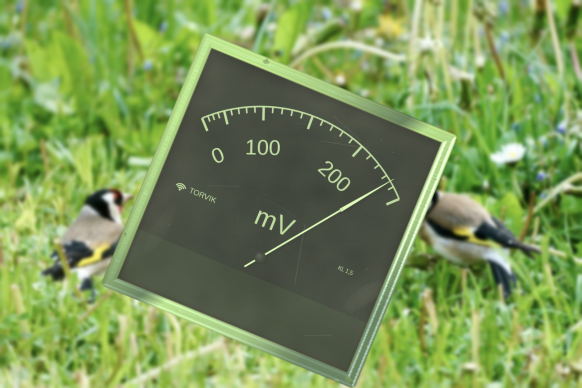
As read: 235 (mV)
